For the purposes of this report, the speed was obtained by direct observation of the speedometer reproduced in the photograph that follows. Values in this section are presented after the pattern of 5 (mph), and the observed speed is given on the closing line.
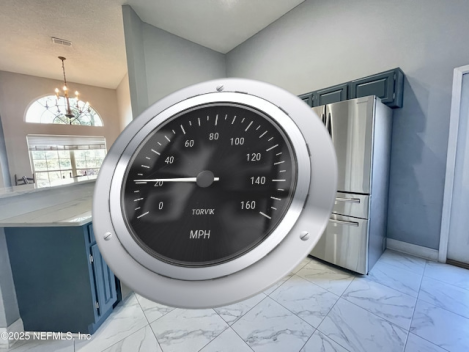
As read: 20 (mph)
